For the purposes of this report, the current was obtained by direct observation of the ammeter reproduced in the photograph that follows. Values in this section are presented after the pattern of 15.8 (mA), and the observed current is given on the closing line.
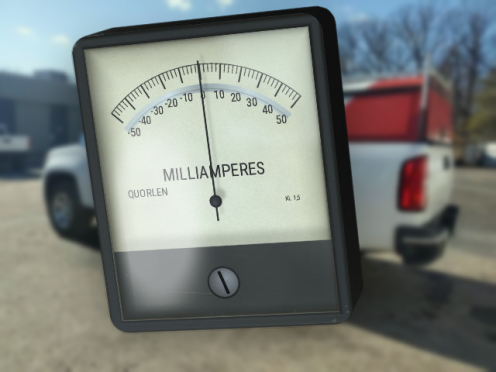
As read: 0 (mA)
